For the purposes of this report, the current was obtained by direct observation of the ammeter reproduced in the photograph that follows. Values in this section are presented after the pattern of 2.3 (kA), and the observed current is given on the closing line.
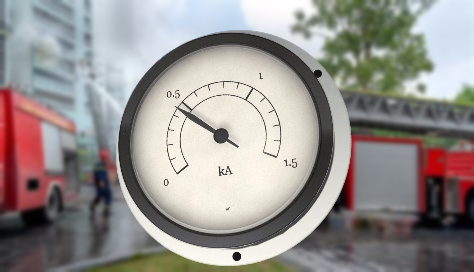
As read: 0.45 (kA)
